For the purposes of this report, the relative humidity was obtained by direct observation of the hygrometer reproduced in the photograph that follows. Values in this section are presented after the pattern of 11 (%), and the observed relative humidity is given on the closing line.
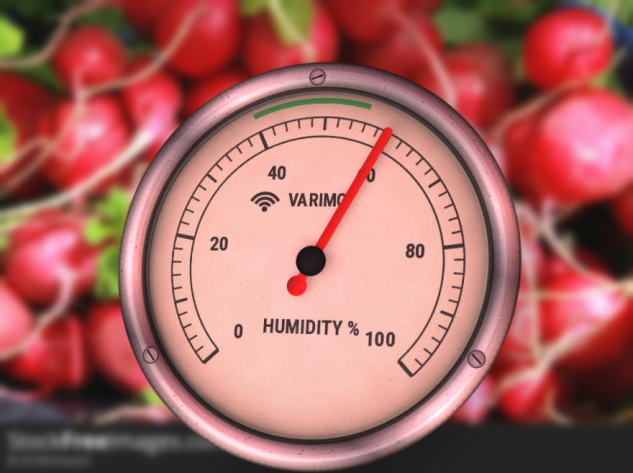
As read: 60 (%)
